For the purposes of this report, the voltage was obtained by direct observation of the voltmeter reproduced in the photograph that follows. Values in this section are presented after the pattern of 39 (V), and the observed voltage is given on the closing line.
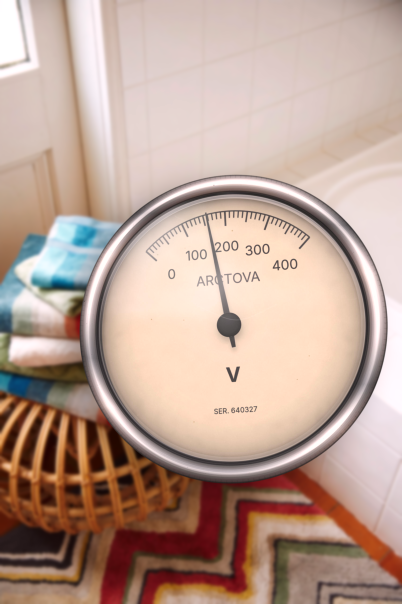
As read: 160 (V)
